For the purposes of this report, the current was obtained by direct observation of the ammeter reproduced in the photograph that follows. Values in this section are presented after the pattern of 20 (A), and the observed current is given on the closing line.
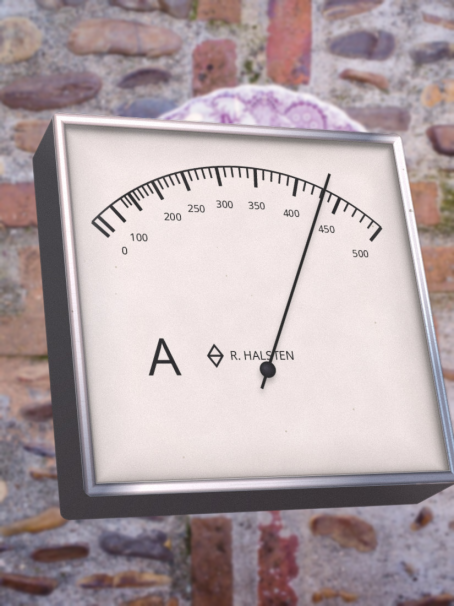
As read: 430 (A)
